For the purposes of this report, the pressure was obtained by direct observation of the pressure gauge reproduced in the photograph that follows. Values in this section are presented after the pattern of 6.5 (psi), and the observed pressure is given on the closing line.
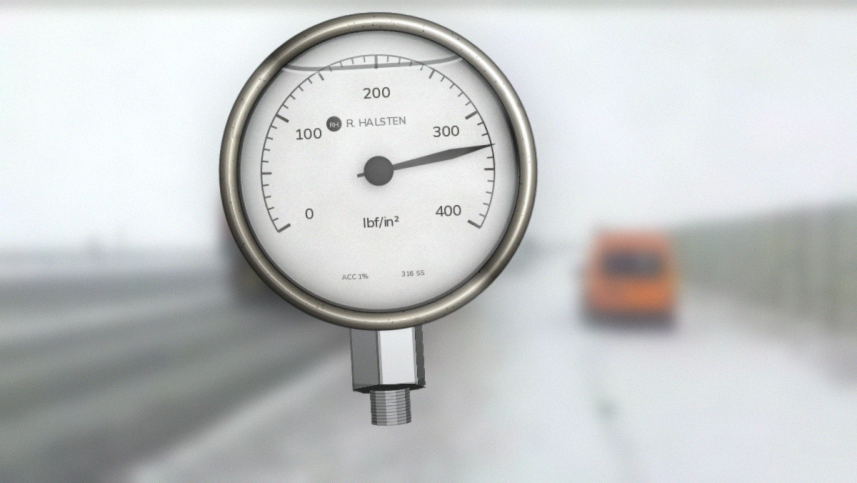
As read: 330 (psi)
